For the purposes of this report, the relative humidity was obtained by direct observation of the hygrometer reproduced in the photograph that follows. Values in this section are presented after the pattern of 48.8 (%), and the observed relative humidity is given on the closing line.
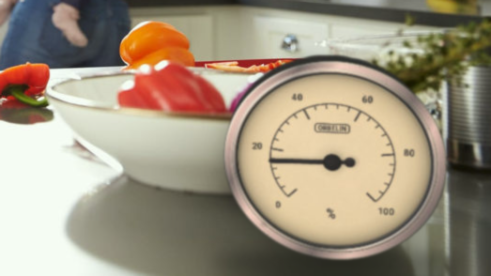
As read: 16 (%)
